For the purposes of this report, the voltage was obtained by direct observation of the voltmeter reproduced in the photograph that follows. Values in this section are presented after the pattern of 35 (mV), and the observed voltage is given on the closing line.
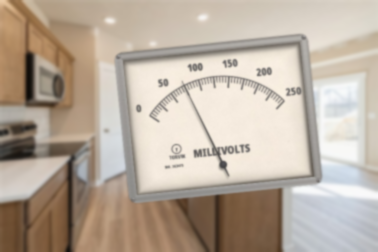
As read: 75 (mV)
